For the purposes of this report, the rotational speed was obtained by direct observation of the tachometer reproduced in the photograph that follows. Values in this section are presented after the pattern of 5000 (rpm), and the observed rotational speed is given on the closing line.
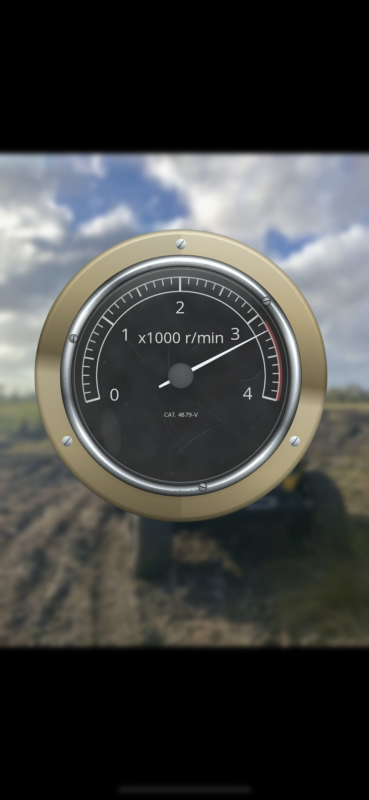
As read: 3200 (rpm)
